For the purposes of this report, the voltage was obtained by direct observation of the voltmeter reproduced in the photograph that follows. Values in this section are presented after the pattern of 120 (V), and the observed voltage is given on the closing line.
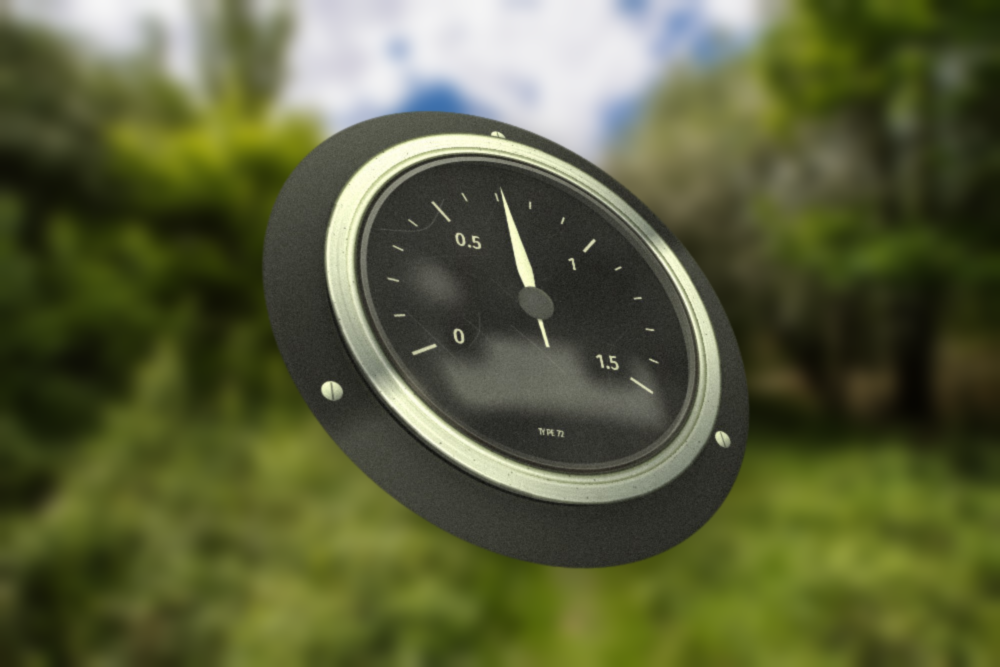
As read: 0.7 (V)
